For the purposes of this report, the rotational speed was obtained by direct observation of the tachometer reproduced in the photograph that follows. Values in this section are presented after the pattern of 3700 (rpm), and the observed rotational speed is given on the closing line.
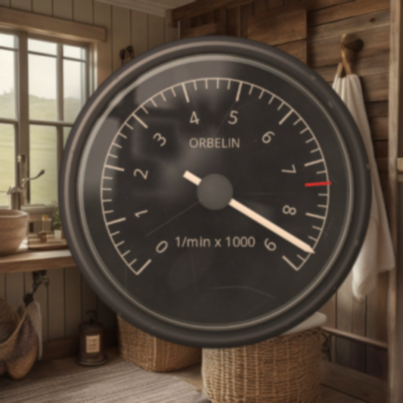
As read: 8600 (rpm)
